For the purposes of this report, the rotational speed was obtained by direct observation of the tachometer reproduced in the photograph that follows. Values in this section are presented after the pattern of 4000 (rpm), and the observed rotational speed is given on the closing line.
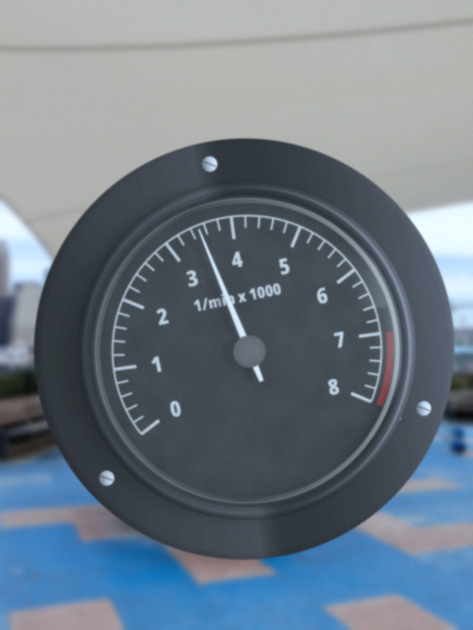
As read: 3500 (rpm)
